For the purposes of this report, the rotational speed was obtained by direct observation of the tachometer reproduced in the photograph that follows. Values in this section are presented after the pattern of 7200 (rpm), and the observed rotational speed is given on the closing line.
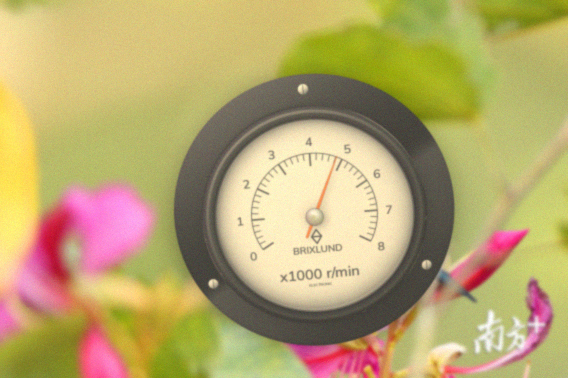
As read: 4800 (rpm)
